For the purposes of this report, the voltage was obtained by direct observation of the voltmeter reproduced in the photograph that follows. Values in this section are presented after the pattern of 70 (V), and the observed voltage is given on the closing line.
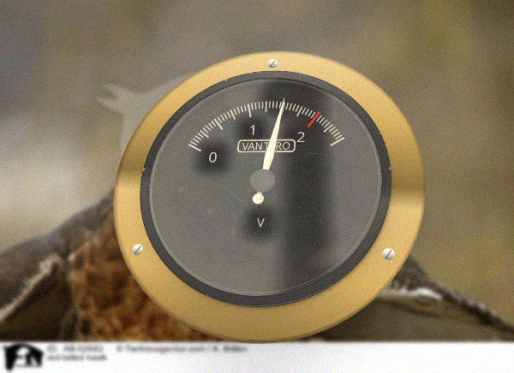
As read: 1.5 (V)
